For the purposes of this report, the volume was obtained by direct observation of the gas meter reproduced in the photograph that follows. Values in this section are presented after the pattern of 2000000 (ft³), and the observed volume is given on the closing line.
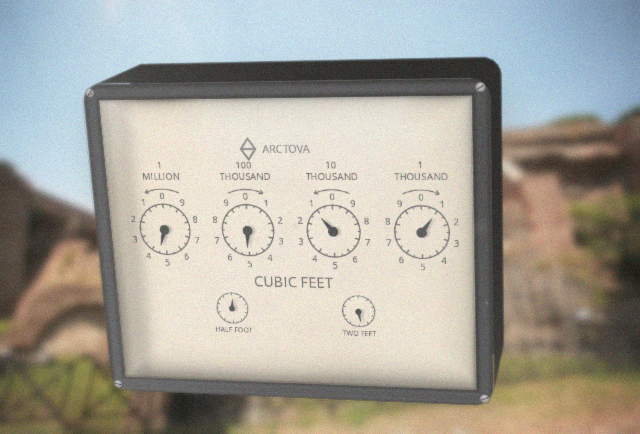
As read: 451100 (ft³)
